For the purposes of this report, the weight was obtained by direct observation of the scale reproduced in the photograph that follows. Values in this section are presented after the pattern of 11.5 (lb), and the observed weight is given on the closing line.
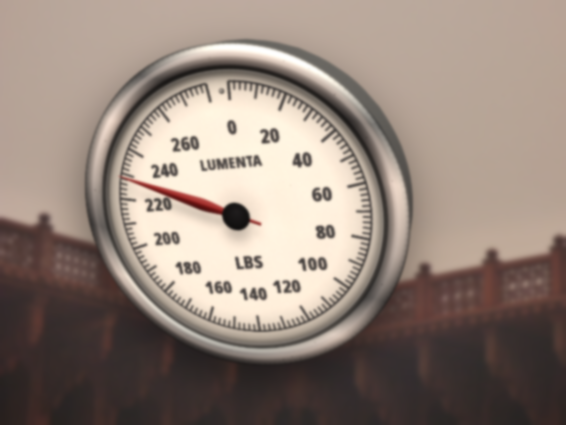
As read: 230 (lb)
